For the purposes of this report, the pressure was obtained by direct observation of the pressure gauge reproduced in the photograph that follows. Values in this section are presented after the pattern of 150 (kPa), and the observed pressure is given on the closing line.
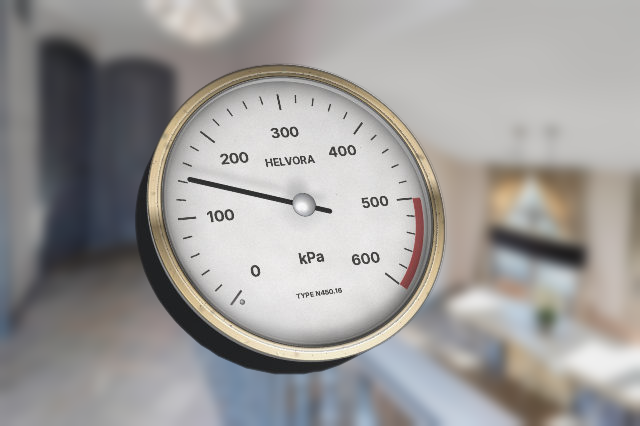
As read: 140 (kPa)
